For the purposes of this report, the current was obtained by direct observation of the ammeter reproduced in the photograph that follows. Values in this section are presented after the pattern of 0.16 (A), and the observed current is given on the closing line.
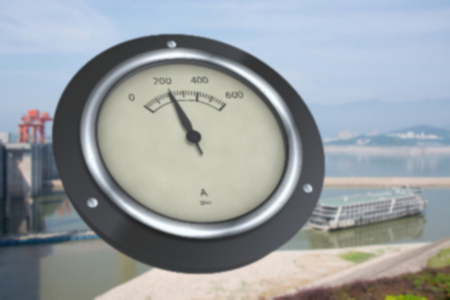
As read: 200 (A)
